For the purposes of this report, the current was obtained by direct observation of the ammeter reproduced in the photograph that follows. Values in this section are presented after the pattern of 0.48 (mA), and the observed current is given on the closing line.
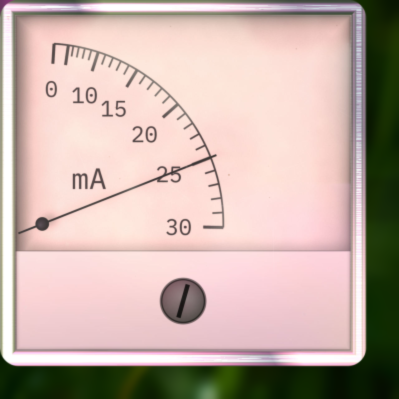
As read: 25 (mA)
